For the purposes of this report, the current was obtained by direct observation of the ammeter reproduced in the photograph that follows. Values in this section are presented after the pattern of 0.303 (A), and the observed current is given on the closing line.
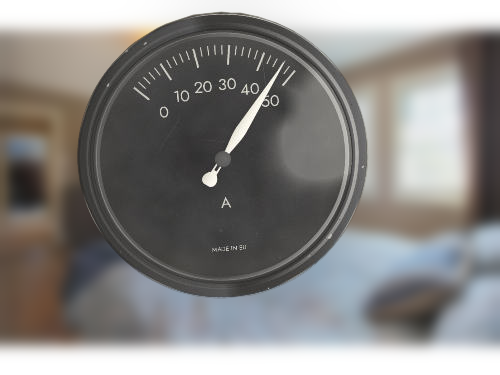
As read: 46 (A)
